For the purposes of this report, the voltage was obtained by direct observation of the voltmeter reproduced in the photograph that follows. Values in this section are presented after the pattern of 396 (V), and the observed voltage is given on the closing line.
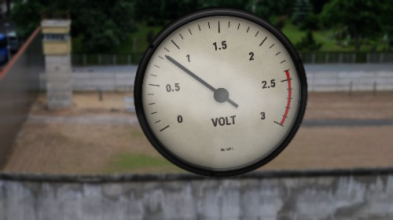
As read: 0.85 (V)
